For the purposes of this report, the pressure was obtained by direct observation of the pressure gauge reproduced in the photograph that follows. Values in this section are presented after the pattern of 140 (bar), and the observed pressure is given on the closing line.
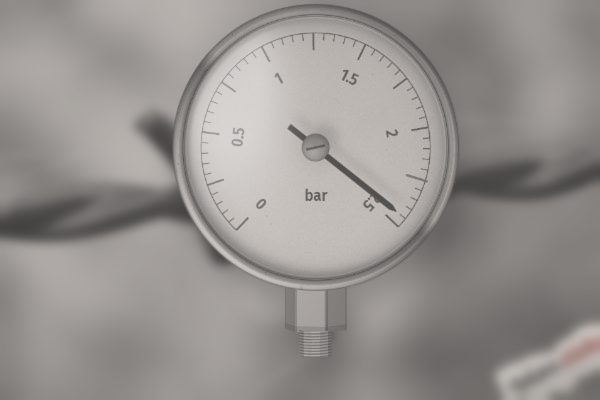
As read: 2.45 (bar)
